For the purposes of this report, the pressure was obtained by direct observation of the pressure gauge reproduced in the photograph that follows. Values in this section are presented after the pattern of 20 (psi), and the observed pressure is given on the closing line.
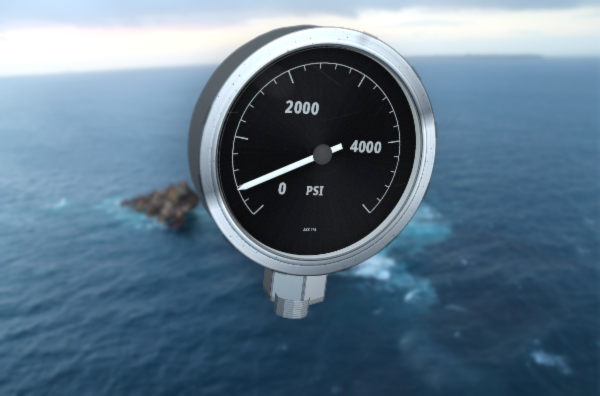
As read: 400 (psi)
